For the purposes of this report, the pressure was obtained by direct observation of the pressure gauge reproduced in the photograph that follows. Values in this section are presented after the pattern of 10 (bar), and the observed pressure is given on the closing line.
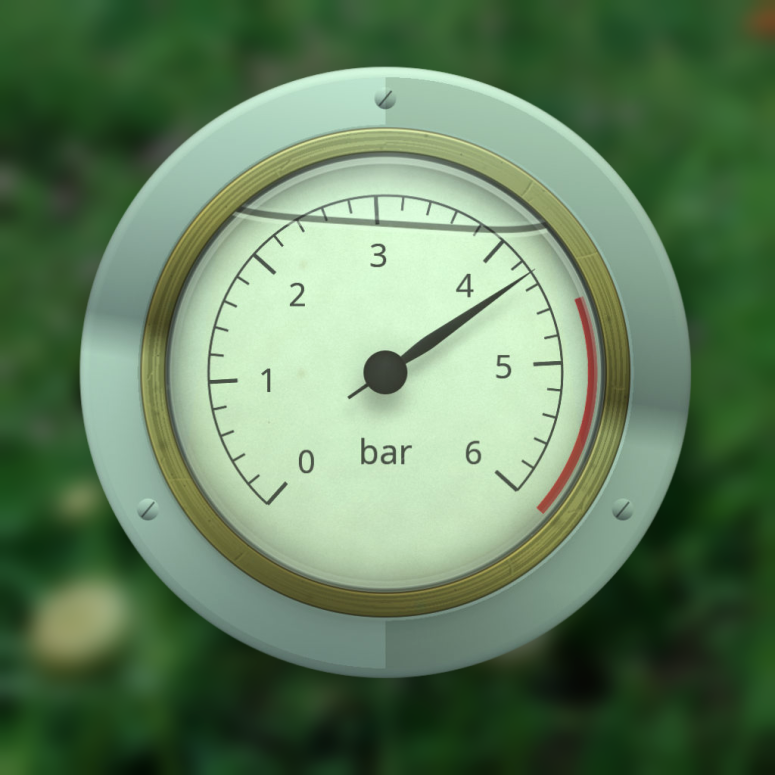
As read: 4.3 (bar)
